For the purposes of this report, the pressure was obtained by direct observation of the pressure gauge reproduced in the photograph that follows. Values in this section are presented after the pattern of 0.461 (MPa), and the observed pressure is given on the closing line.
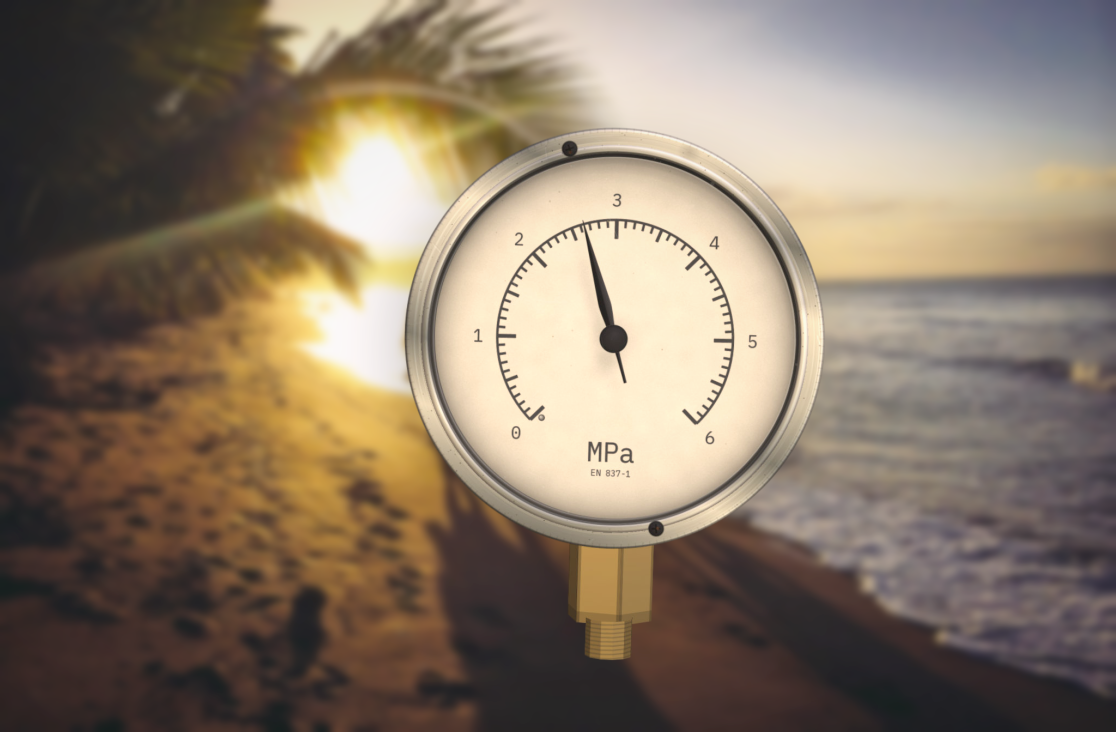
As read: 2.65 (MPa)
